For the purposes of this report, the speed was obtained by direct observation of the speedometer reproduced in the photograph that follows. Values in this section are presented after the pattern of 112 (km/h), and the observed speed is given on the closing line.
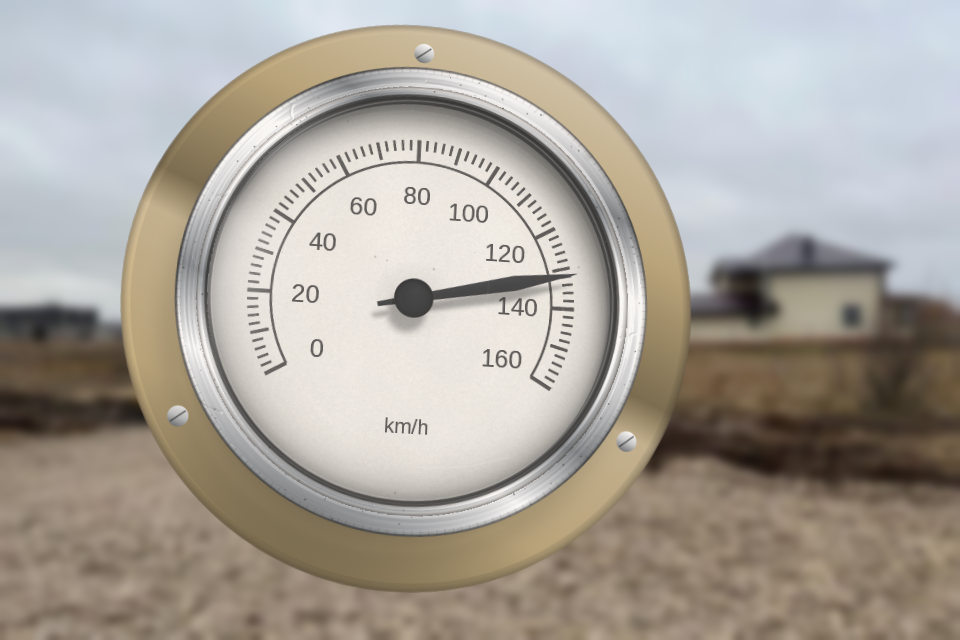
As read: 132 (km/h)
